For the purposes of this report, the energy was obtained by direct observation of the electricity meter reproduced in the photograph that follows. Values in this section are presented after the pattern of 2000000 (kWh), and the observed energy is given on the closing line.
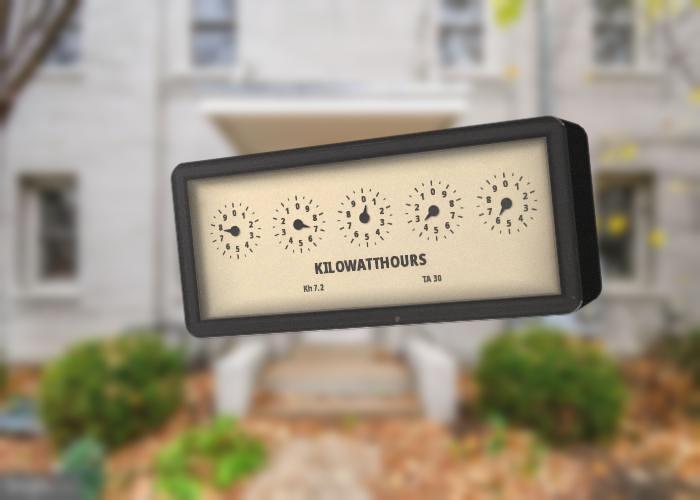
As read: 77036 (kWh)
